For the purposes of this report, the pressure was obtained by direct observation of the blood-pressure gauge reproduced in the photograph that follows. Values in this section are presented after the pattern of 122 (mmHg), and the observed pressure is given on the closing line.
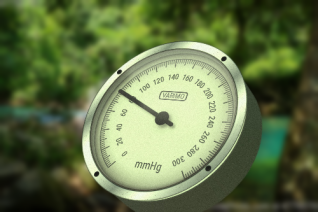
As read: 80 (mmHg)
